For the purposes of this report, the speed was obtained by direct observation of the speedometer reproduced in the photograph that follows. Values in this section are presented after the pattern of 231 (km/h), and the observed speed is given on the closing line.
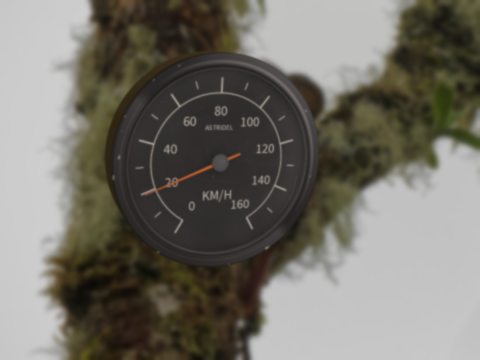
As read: 20 (km/h)
